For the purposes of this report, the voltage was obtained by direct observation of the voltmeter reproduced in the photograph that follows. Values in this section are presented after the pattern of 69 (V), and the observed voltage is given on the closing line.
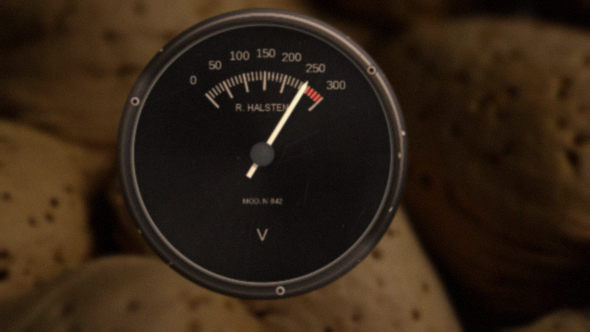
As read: 250 (V)
